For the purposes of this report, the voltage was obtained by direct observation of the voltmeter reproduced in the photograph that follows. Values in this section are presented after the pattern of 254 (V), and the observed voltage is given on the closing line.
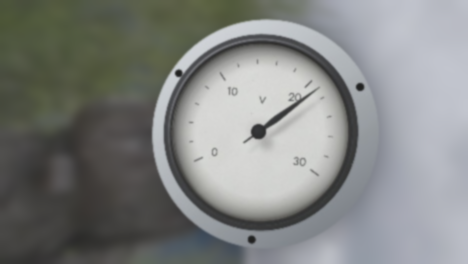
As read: 21 (V)
